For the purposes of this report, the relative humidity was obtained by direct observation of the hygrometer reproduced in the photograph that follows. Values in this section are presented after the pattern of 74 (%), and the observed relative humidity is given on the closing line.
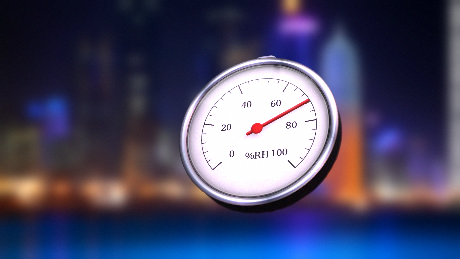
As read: 72 (%)
